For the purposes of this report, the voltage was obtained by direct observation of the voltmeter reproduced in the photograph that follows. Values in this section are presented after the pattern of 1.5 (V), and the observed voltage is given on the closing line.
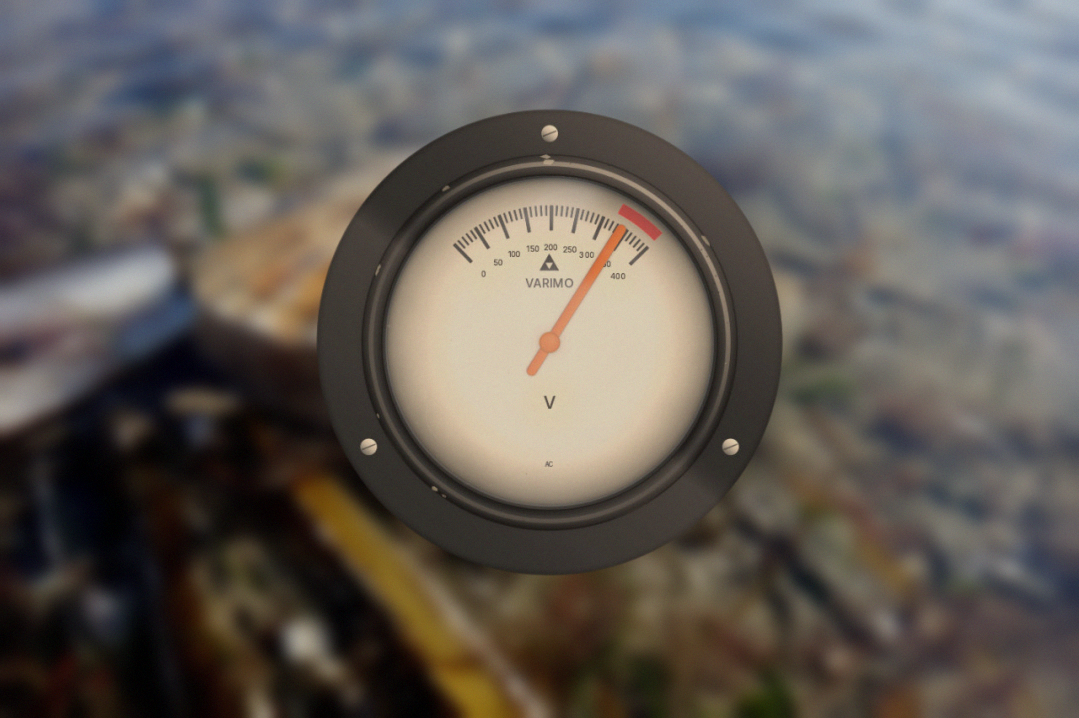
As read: 340 (V)
